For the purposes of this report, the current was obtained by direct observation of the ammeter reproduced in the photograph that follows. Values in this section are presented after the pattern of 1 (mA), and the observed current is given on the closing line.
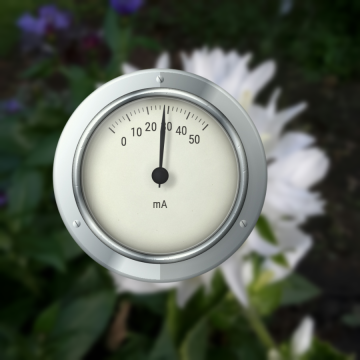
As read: 28 (mA)
